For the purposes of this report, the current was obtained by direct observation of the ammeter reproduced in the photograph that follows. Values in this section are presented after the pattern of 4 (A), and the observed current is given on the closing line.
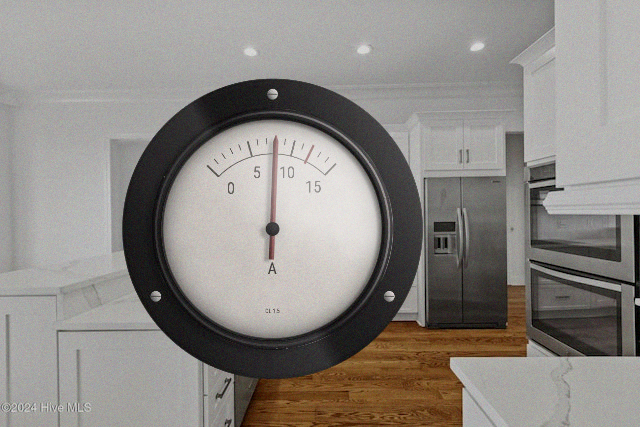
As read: 8 (A)
